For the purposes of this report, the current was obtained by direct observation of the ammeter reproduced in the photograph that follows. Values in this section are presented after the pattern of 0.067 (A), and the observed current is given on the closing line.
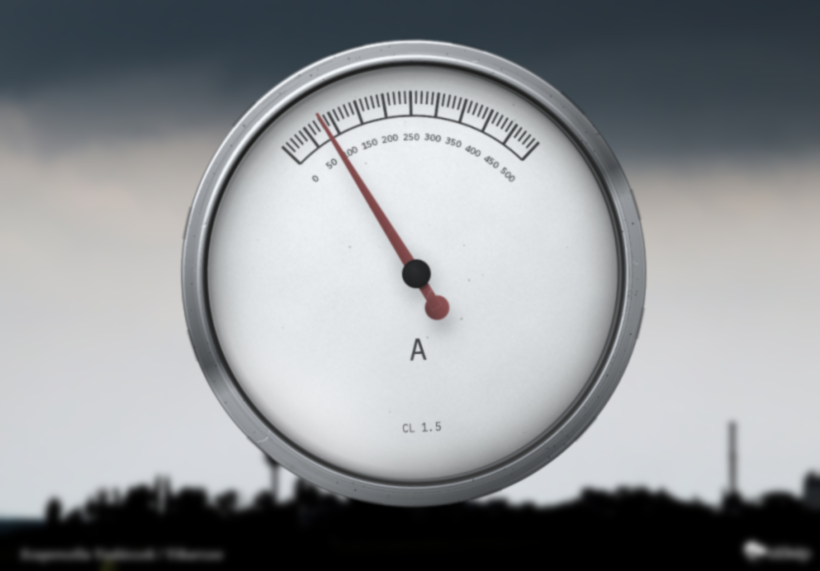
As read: 80 (A)
